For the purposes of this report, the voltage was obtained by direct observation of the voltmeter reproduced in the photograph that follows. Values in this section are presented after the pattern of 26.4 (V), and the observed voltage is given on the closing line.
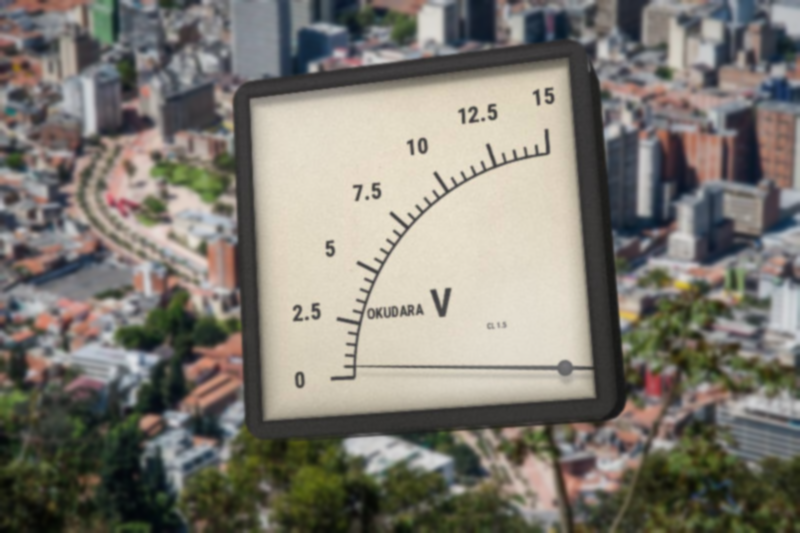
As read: 0.5 (V)
